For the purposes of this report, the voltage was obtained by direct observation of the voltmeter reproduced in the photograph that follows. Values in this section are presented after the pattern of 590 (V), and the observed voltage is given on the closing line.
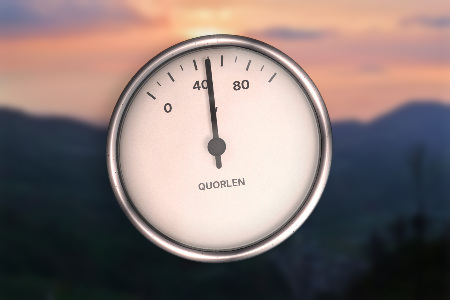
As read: 50 (V)
